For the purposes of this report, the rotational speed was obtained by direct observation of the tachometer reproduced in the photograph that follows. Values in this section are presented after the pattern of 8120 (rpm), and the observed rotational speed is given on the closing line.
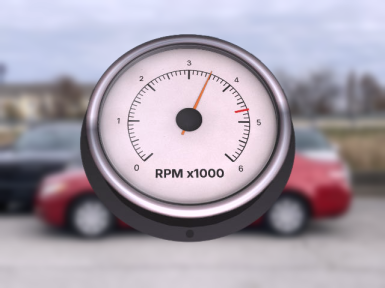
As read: 3500 (rpm)
